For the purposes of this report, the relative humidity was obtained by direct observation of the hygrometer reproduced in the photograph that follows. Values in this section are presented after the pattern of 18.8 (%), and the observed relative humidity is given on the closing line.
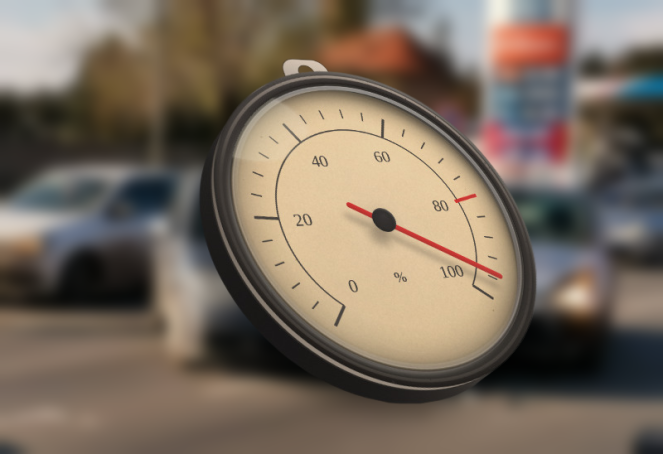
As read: 96 (%)
